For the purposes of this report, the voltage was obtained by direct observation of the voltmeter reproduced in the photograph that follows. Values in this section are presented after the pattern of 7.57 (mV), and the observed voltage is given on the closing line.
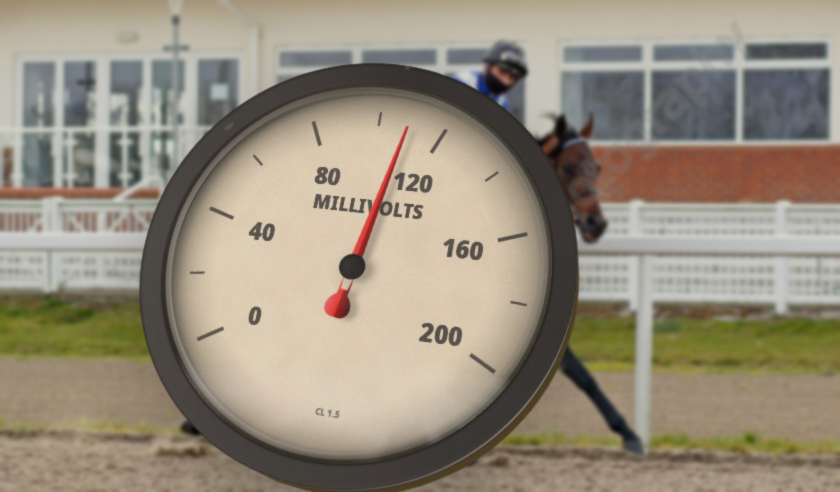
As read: 110 (mV)
